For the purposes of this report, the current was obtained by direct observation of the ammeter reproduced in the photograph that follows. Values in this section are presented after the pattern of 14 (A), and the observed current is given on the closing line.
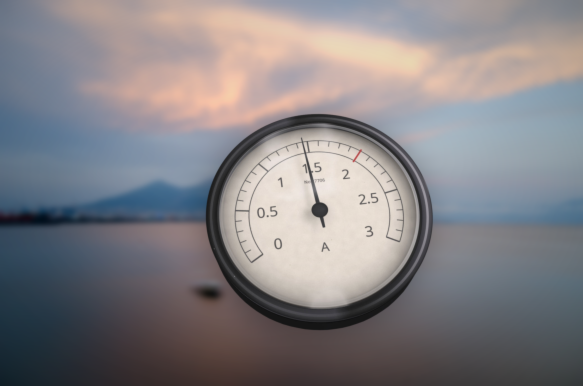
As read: 1.45 (A)
